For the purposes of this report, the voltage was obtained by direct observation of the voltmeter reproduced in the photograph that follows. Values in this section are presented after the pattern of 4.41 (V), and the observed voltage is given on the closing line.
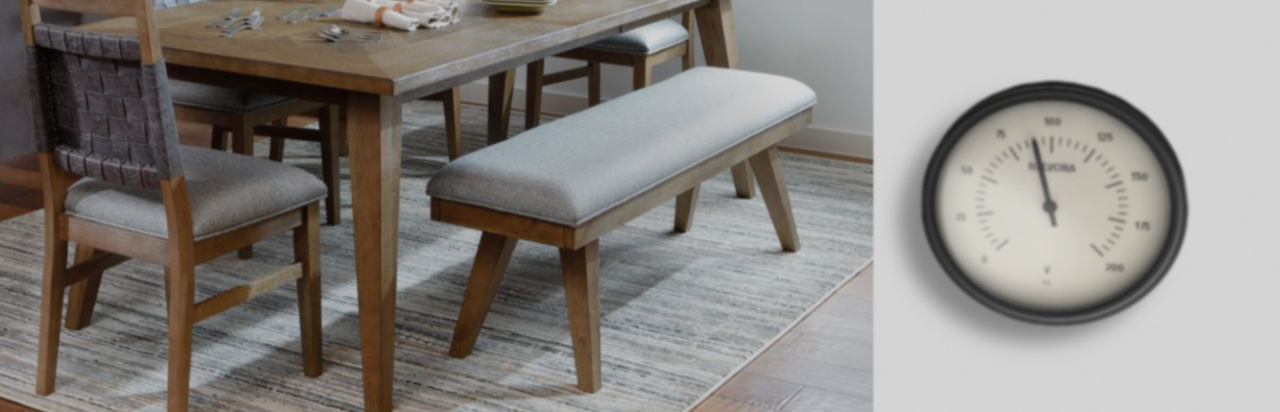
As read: 90 (V)
